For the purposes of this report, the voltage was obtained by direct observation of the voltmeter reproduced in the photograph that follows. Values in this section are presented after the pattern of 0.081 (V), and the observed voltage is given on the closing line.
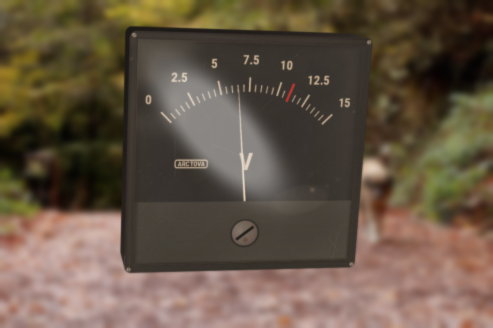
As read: 6.5 (V)
